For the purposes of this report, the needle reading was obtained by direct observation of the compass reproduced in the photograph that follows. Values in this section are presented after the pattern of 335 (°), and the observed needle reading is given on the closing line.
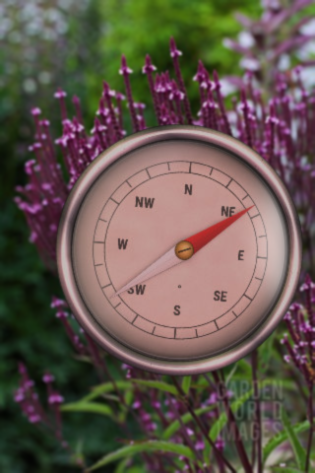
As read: 52.5 (°)
